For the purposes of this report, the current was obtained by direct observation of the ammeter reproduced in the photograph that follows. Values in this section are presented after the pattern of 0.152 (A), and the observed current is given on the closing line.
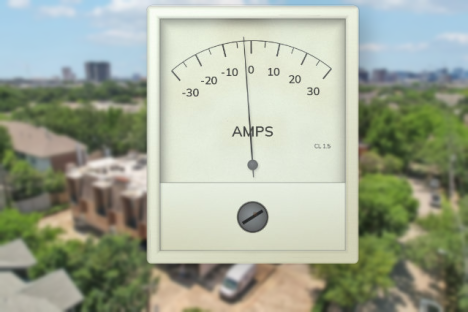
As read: -2.5 (A)
